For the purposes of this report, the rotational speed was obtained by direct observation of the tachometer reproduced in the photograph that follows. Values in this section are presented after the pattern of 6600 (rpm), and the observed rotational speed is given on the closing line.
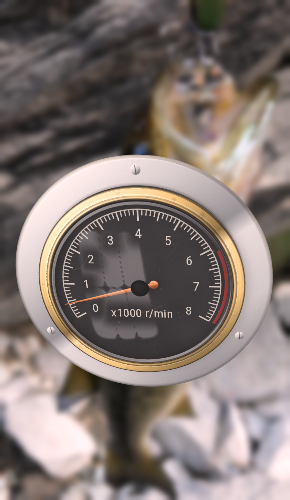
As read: 500 (rpm)
